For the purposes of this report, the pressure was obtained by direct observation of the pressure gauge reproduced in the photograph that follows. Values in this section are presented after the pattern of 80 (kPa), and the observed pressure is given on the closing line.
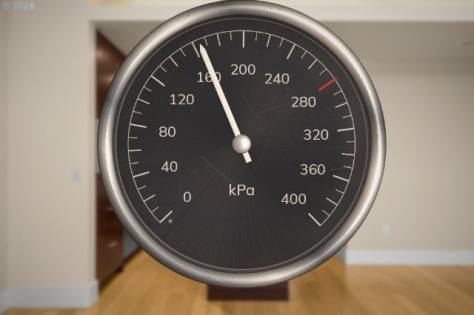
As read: 165 (kPa)
